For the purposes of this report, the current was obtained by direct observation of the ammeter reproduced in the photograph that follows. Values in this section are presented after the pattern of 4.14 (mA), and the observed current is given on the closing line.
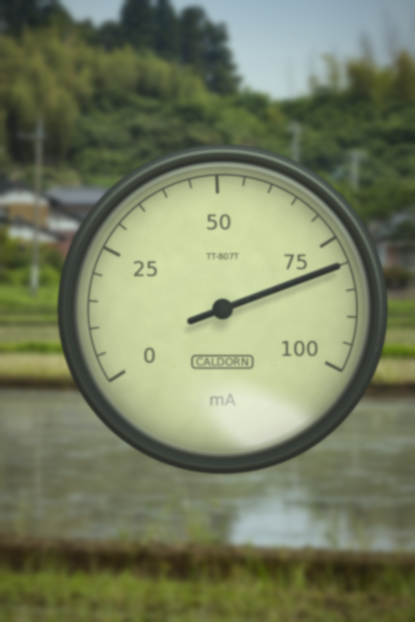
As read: 80 (mA)
